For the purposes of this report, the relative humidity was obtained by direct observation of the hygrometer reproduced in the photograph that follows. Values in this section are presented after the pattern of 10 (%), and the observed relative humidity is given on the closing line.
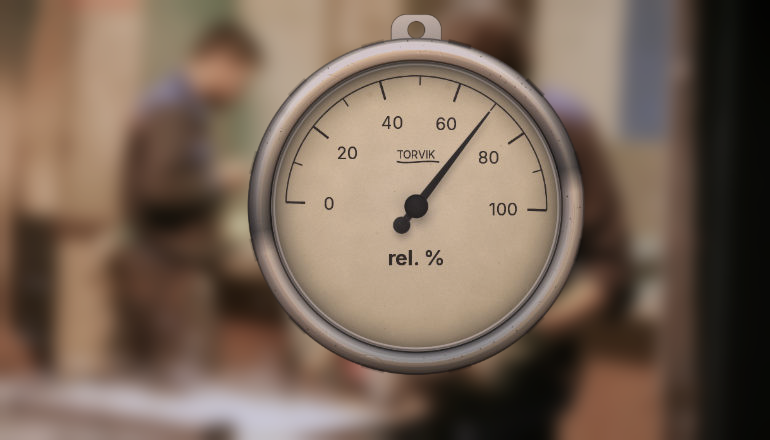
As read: 70 (%)
